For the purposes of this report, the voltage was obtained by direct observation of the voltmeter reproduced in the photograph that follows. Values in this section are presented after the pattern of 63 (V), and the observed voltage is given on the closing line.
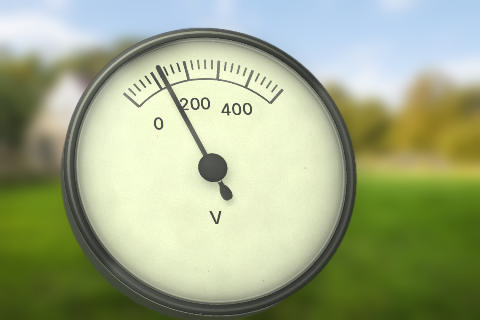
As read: 120 (V)
